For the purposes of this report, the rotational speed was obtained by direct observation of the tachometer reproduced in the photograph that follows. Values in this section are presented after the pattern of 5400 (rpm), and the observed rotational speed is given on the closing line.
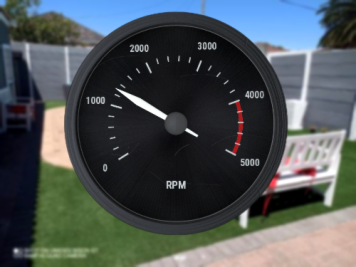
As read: 1300 (rpm)
